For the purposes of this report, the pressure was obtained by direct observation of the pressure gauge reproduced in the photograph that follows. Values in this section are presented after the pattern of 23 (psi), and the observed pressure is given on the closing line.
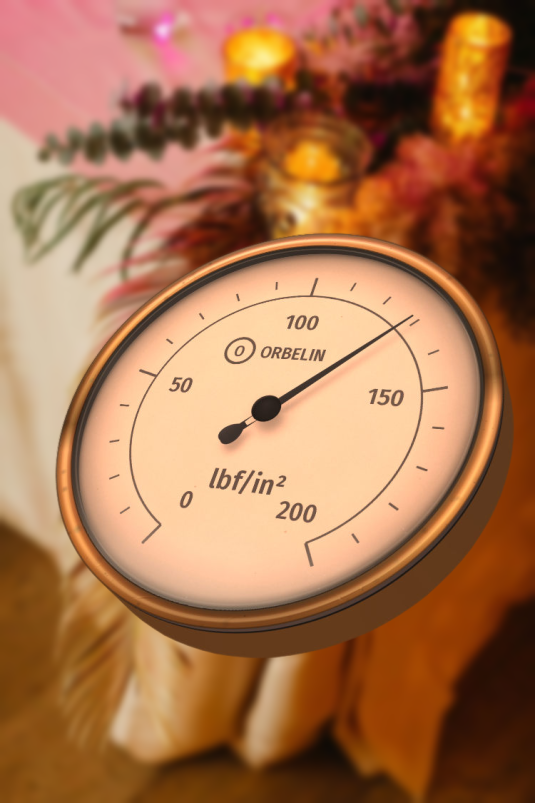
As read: 130 (psi)
